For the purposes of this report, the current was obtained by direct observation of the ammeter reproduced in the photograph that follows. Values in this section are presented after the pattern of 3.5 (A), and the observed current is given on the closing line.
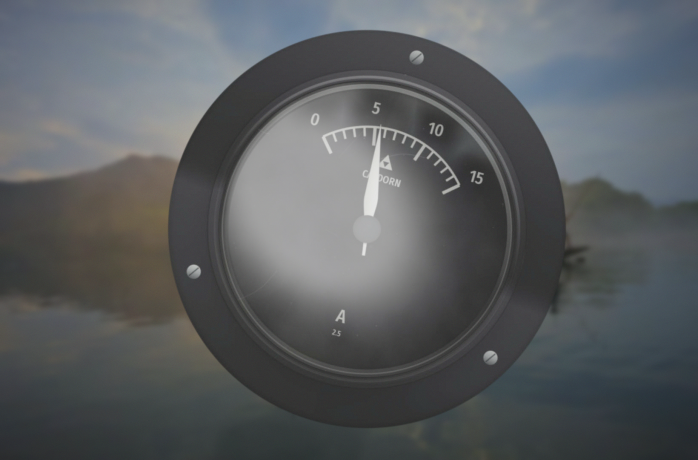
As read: 5.5 (A)
